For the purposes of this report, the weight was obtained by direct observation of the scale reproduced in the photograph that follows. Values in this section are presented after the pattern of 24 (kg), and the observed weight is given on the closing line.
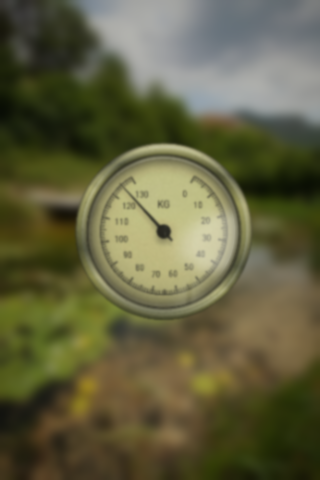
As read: 125 (kg)
